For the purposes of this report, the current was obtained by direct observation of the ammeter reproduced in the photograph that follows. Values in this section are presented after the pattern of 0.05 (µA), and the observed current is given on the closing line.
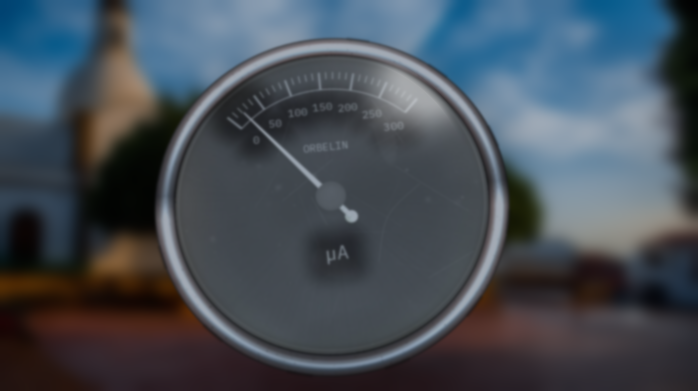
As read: 20 (µA)
